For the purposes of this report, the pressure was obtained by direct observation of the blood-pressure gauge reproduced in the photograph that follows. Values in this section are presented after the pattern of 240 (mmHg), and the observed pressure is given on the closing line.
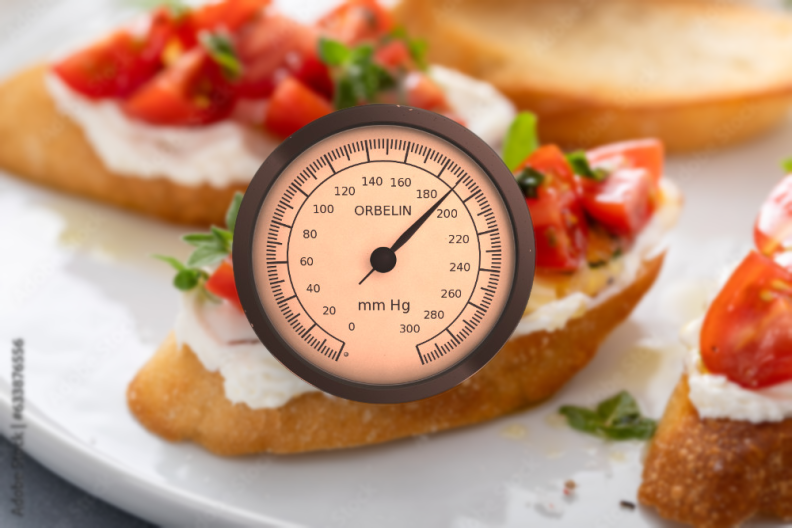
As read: 190 (mmHg)
